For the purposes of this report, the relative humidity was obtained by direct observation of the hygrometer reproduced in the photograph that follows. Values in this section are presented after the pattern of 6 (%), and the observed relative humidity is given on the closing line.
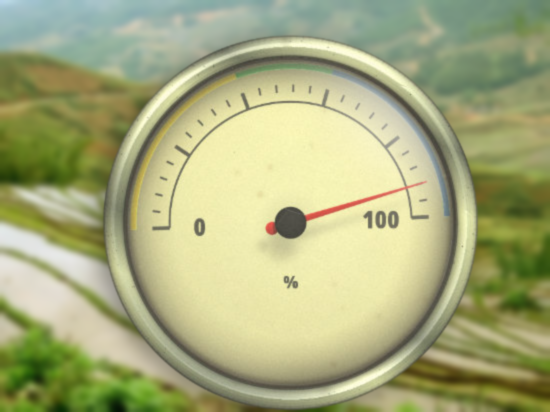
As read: 92 (%)
